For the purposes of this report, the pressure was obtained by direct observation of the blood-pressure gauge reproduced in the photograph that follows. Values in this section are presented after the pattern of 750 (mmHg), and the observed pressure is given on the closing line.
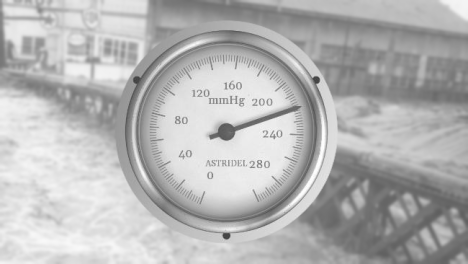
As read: 220 (mmHg)
